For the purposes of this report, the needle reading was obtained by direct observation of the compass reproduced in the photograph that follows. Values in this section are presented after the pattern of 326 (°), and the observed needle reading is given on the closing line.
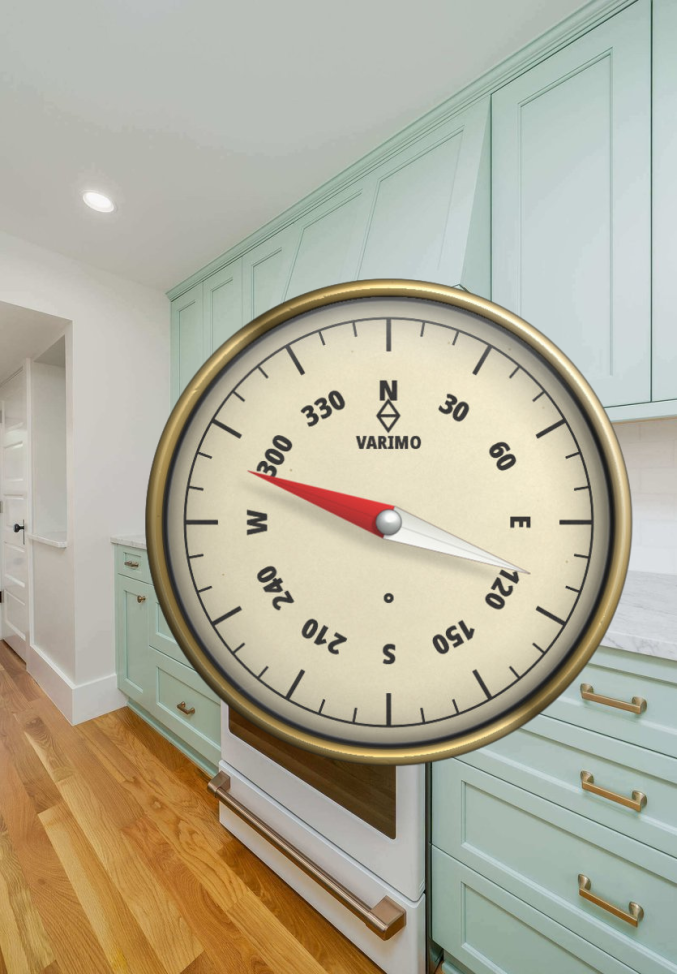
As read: 290 (°)
